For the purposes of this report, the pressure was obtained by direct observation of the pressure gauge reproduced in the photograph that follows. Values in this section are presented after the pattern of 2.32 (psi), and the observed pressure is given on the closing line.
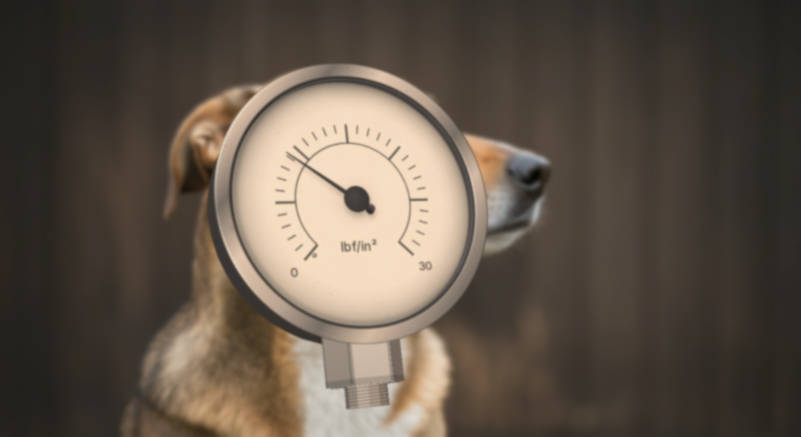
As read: 9 (psi)
